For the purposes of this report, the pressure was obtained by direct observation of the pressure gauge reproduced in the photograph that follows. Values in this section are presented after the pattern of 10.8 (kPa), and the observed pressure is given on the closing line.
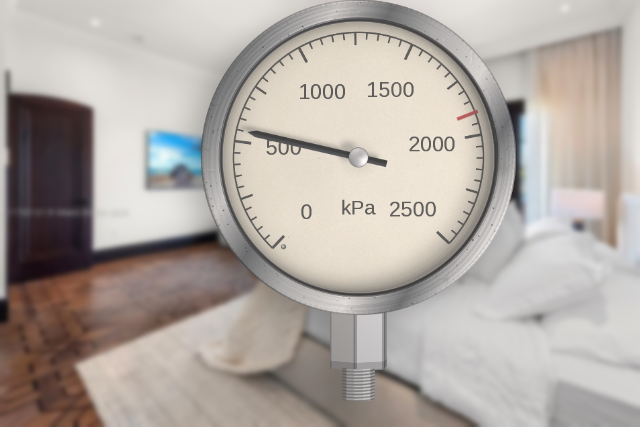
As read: 550 (kPa)
